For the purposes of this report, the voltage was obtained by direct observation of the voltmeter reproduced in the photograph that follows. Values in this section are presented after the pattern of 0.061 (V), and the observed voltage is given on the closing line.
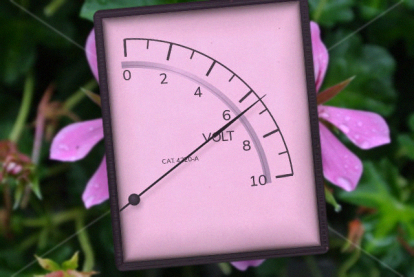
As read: 6.5 (V)
